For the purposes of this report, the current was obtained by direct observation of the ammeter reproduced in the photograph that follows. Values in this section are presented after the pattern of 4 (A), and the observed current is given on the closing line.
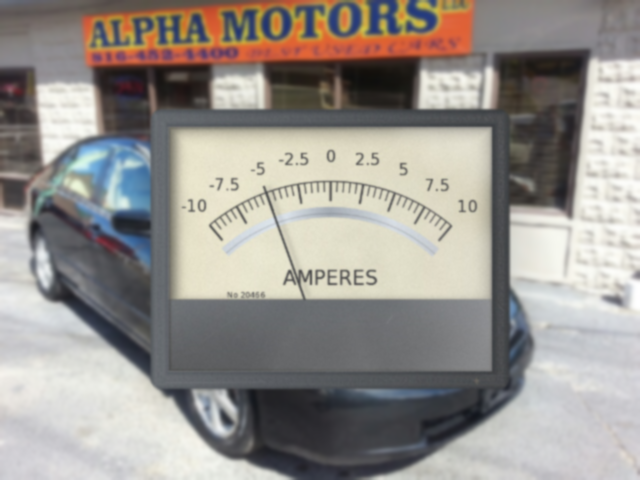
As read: -5 (A)
